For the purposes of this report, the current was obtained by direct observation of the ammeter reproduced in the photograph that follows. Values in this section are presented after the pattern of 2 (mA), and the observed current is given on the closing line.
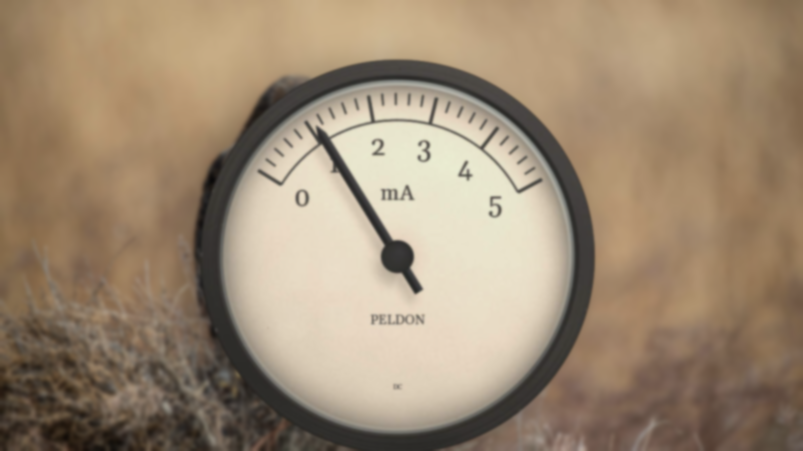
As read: 1.1 (mA)
